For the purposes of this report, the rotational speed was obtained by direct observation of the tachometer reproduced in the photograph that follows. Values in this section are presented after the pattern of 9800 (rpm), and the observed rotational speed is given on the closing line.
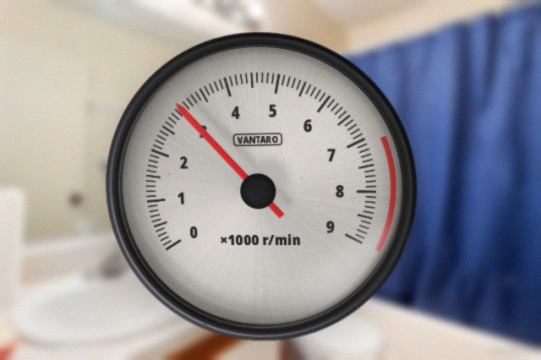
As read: 3000 (rpm)
